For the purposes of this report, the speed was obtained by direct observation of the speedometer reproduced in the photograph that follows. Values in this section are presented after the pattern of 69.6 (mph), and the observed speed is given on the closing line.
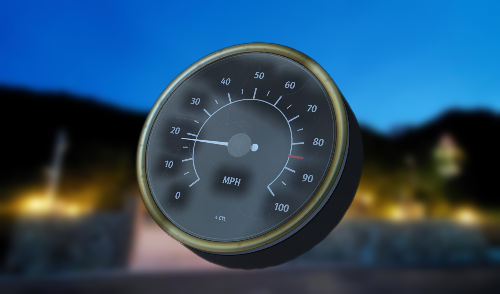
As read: 17.5 (mph)
